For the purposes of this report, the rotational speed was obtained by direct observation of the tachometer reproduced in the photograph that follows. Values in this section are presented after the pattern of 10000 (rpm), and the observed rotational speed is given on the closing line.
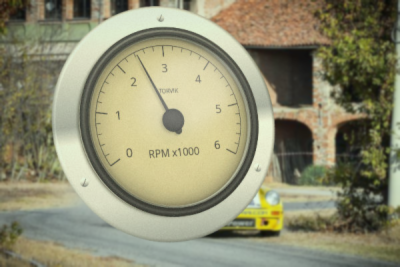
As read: 2400 (rpm)
